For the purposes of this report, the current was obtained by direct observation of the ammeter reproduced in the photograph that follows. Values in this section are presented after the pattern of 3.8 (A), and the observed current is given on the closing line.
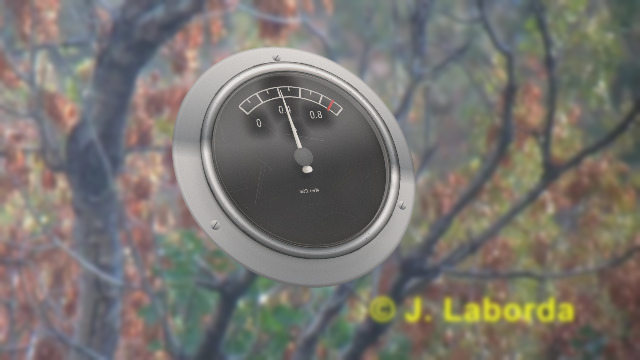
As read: 0.4 (A)
